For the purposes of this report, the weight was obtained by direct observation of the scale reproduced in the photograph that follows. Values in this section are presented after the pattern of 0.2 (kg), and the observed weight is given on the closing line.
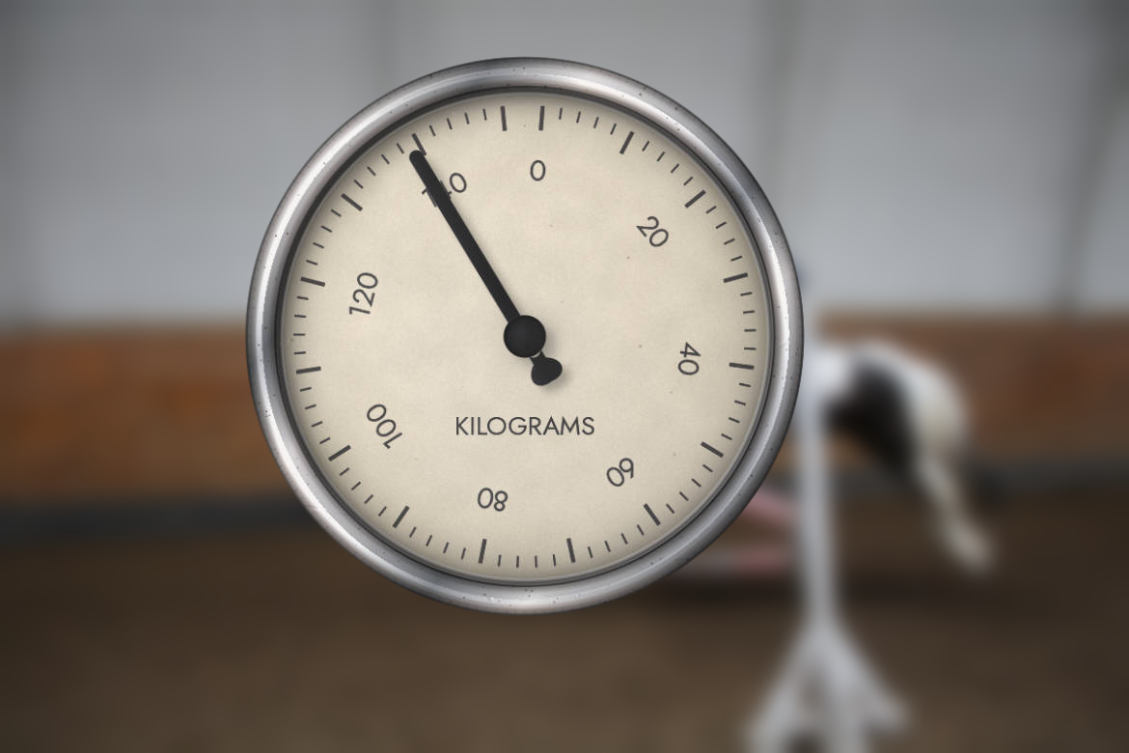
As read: 139 (kg)
